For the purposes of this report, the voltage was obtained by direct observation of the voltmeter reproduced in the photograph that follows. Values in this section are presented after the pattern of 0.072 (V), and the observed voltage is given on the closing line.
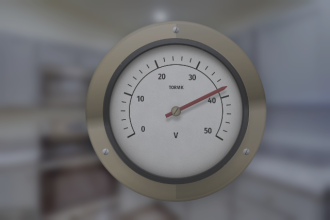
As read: 38 (V)
